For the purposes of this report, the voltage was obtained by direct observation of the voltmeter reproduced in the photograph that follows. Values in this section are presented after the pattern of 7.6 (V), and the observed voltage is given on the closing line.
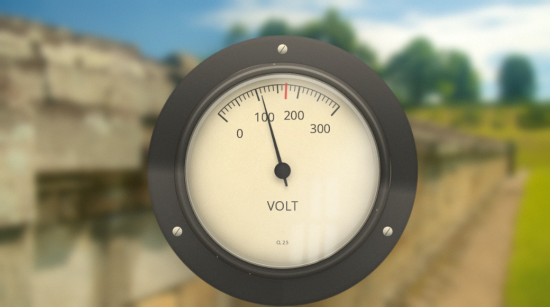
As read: 110 (V)
